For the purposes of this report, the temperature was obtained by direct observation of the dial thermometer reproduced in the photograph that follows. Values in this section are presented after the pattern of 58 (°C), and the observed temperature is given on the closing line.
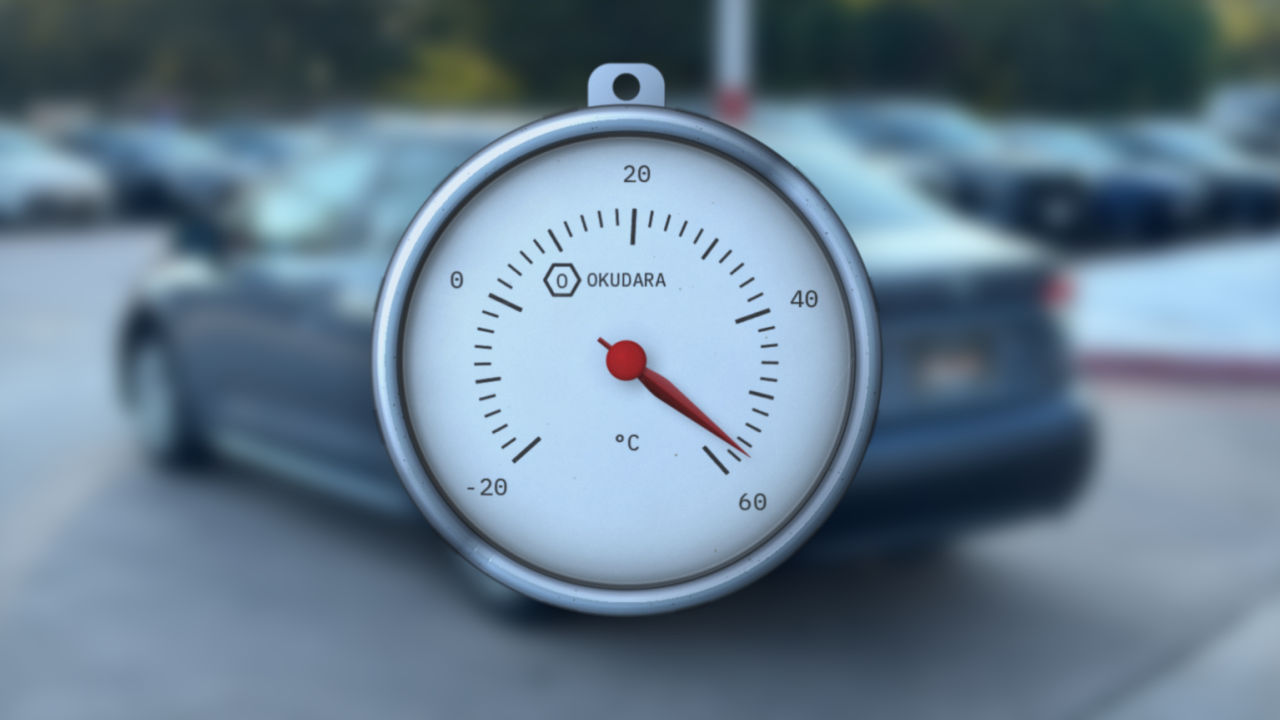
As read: 57 (°C)
